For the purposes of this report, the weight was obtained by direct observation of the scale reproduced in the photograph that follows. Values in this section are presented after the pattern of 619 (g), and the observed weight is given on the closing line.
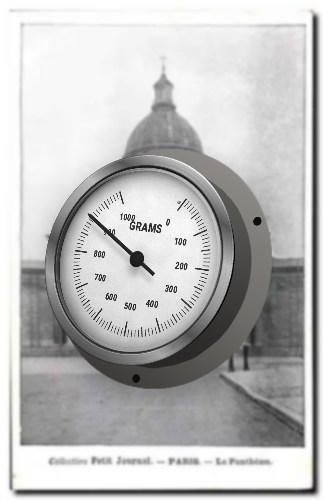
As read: 900 (g)
